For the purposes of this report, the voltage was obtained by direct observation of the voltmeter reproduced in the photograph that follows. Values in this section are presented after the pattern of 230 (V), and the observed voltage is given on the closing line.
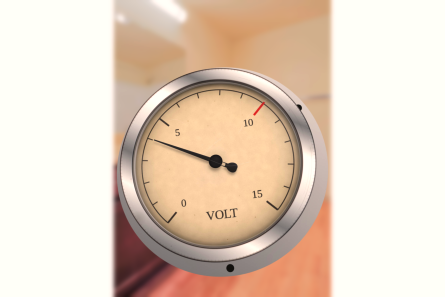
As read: 4 (V)
